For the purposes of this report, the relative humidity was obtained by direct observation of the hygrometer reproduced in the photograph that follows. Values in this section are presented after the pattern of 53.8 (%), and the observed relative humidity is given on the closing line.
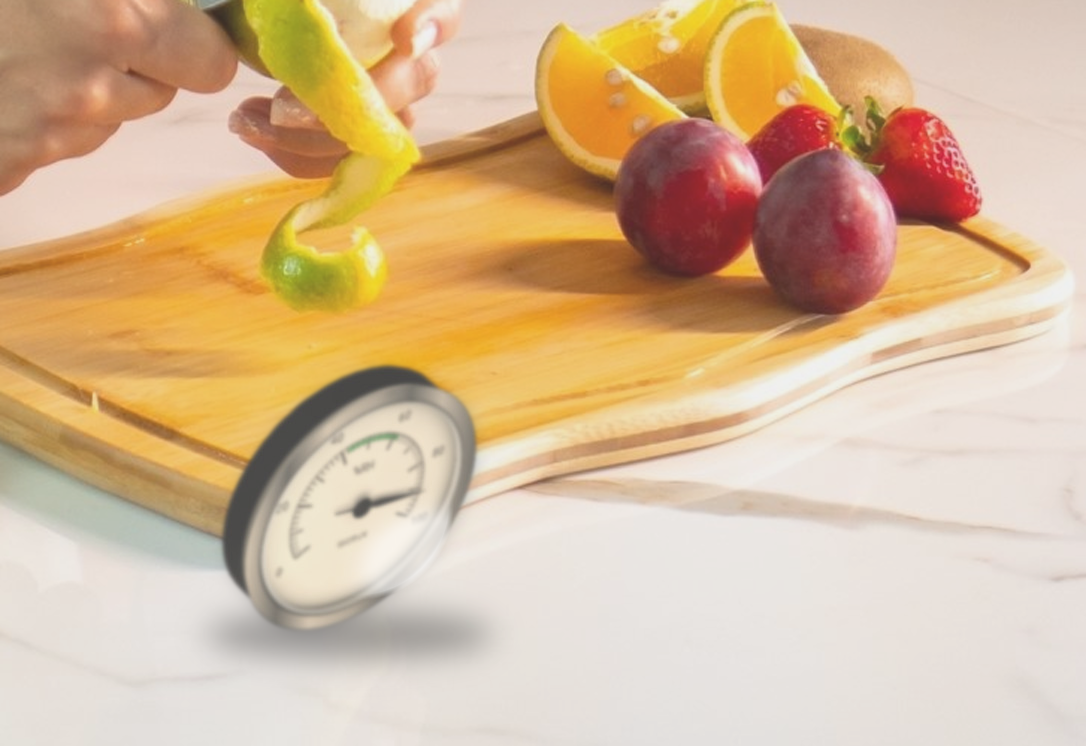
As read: 90 (%)
